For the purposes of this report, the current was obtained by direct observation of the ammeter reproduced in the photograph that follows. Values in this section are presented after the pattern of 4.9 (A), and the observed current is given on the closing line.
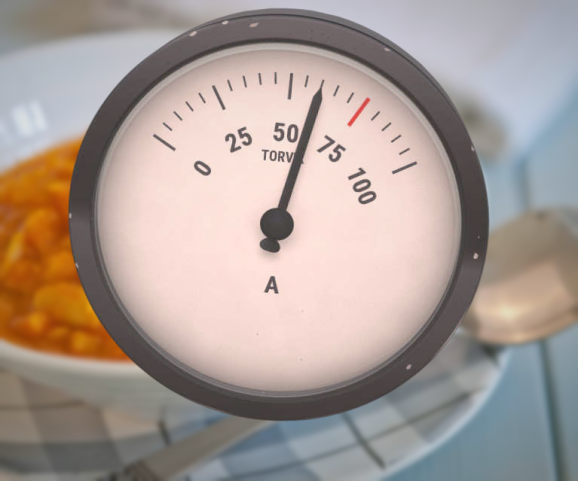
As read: 60 (A)
